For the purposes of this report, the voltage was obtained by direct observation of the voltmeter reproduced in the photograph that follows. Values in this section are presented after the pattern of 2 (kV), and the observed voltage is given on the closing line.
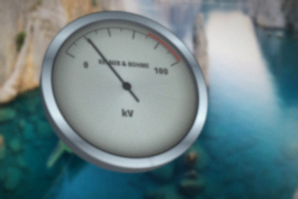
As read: 20 (kV)
